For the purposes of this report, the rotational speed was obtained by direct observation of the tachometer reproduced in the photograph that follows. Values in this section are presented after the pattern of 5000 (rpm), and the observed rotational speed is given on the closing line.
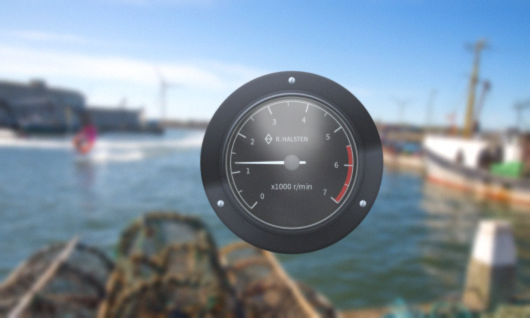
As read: 1250 (rpm)
